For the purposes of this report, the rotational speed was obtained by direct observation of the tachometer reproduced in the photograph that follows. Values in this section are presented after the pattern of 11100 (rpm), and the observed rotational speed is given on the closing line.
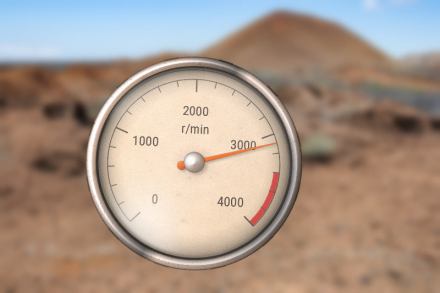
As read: 3100 (rpm)
